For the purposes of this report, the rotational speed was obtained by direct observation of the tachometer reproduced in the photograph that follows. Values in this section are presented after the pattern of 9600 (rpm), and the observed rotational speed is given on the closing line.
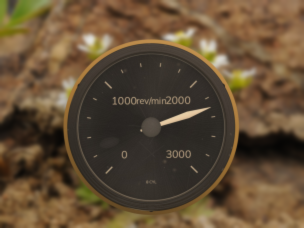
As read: 2300 (rpm)
